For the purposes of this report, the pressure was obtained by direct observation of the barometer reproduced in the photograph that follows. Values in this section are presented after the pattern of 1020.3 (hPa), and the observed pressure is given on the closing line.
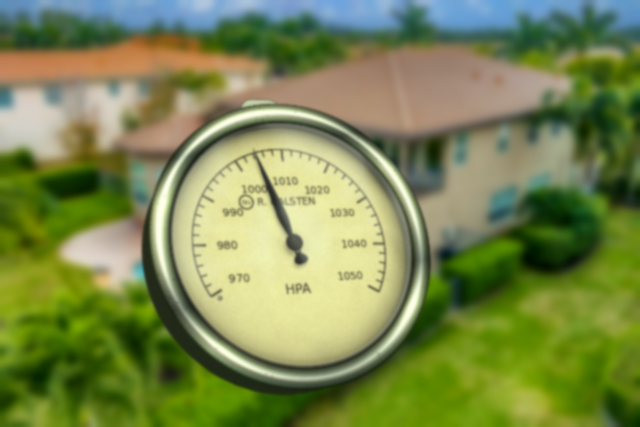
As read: 1004 (hPa)
